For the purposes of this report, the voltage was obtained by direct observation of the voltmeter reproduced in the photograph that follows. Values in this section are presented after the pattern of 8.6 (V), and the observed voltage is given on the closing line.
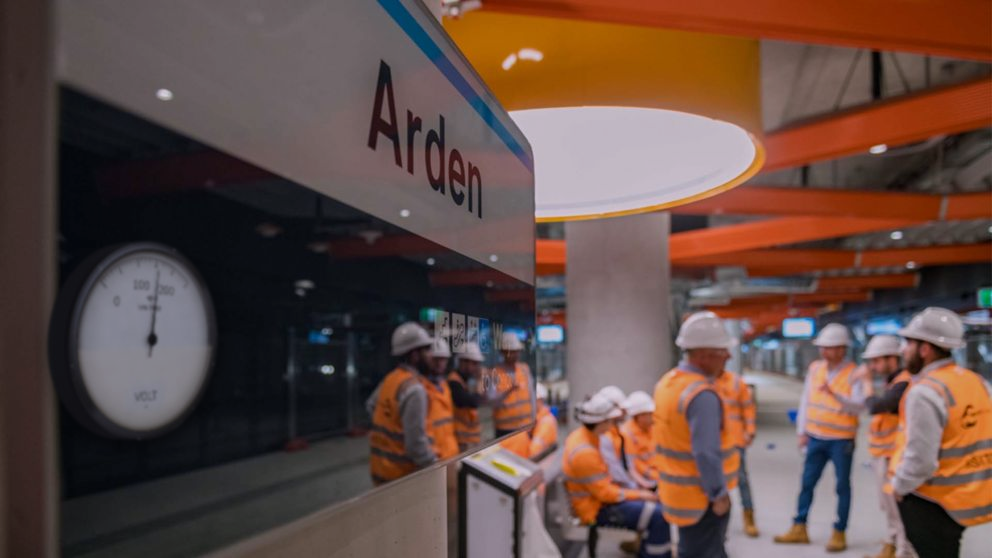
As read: 150 (V)
